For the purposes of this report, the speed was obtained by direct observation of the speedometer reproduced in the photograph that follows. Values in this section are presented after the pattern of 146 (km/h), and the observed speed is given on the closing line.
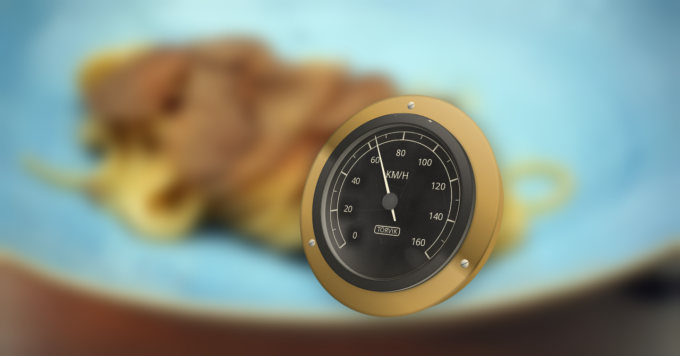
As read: 65 (km/h)
